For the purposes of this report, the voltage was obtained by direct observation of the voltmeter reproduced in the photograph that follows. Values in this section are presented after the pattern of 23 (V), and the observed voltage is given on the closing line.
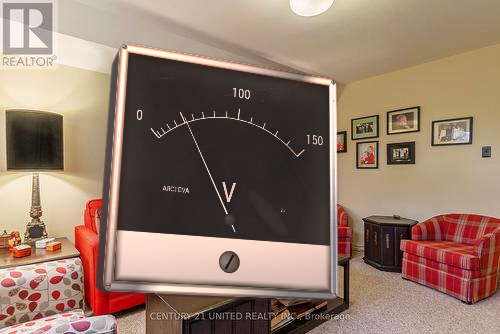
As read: 50 (V)
